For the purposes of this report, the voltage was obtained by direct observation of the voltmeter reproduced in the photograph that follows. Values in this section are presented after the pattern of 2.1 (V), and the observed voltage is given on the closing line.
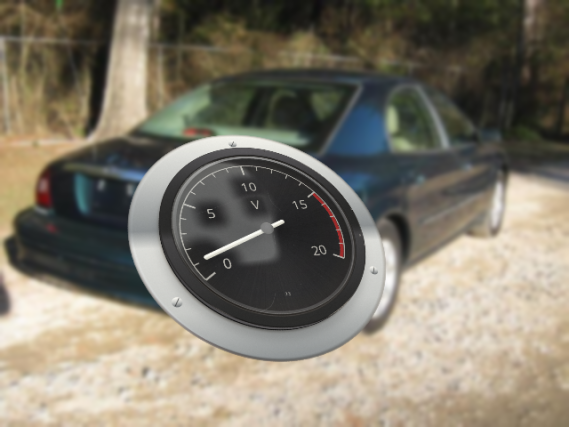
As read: 1 (V)
